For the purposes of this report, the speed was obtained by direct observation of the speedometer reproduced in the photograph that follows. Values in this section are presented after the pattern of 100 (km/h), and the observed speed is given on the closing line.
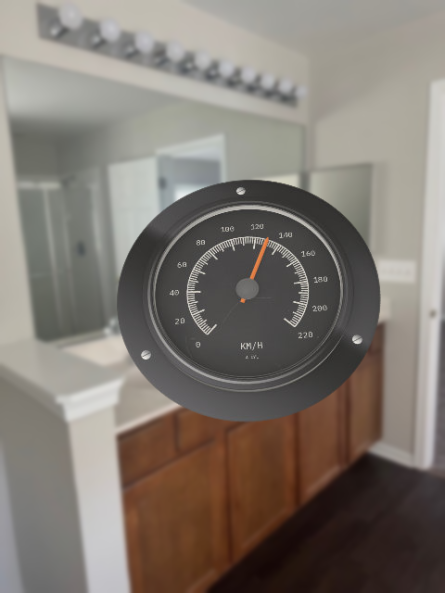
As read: 130 (km/h)
